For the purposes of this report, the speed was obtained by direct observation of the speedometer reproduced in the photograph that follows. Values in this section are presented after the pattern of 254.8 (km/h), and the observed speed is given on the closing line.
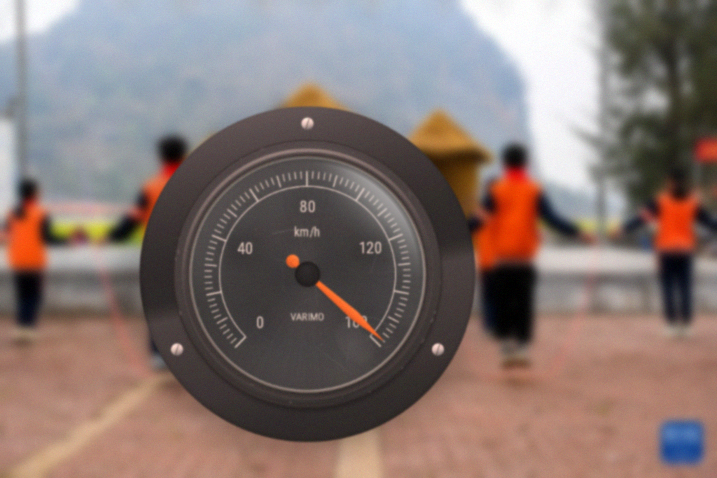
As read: 158 (km/h)
